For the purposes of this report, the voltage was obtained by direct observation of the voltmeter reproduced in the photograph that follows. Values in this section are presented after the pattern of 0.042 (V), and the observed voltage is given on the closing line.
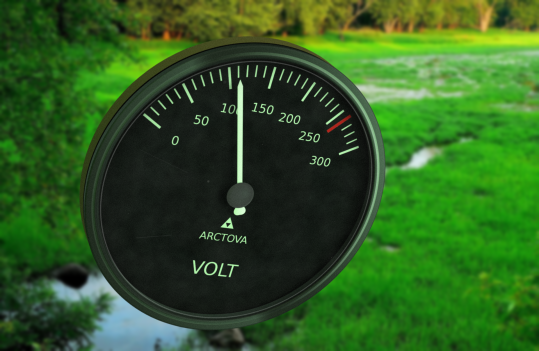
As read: 110 (V)
